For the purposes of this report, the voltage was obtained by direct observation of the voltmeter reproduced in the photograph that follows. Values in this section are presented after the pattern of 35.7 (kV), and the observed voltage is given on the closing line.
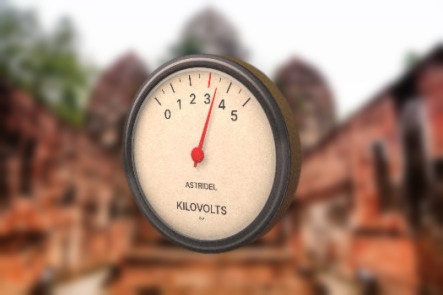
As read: 3.5 (kV)
